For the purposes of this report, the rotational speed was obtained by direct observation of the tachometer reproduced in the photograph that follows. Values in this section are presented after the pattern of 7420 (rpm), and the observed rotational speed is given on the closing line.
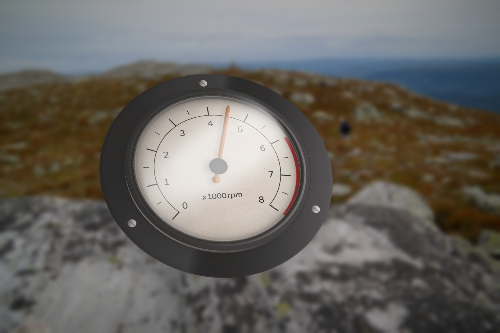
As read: 4500 (rpm)
